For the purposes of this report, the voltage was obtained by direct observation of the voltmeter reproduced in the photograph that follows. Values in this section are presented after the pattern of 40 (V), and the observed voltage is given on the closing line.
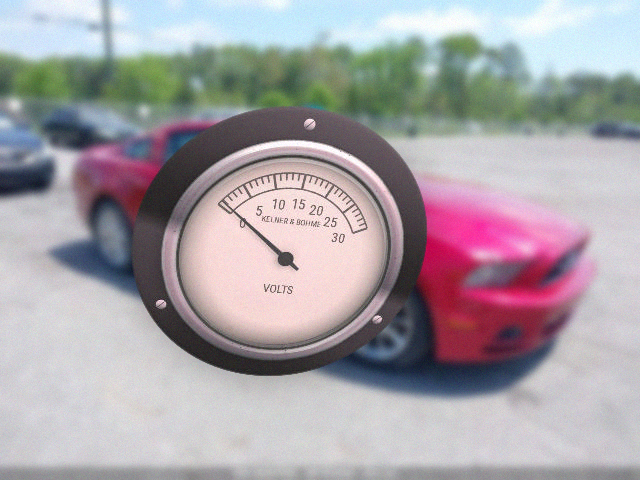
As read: 1 (V)
